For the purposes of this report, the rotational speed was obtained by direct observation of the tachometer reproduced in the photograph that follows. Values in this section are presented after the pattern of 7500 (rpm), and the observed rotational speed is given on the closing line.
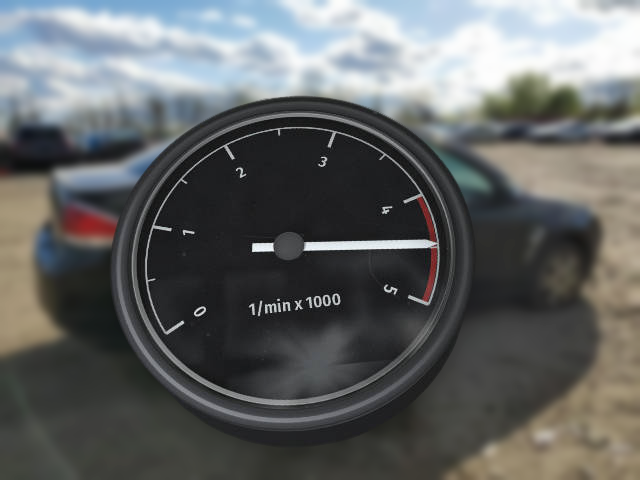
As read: 4500 (rpm)
